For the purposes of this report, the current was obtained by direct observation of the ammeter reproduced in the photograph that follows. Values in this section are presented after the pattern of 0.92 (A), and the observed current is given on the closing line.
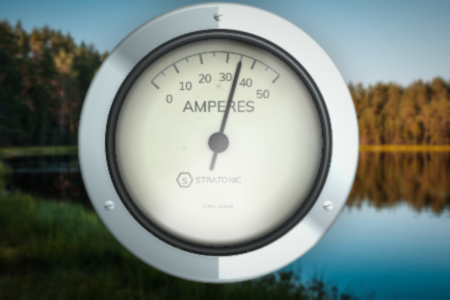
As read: 35 (A)
